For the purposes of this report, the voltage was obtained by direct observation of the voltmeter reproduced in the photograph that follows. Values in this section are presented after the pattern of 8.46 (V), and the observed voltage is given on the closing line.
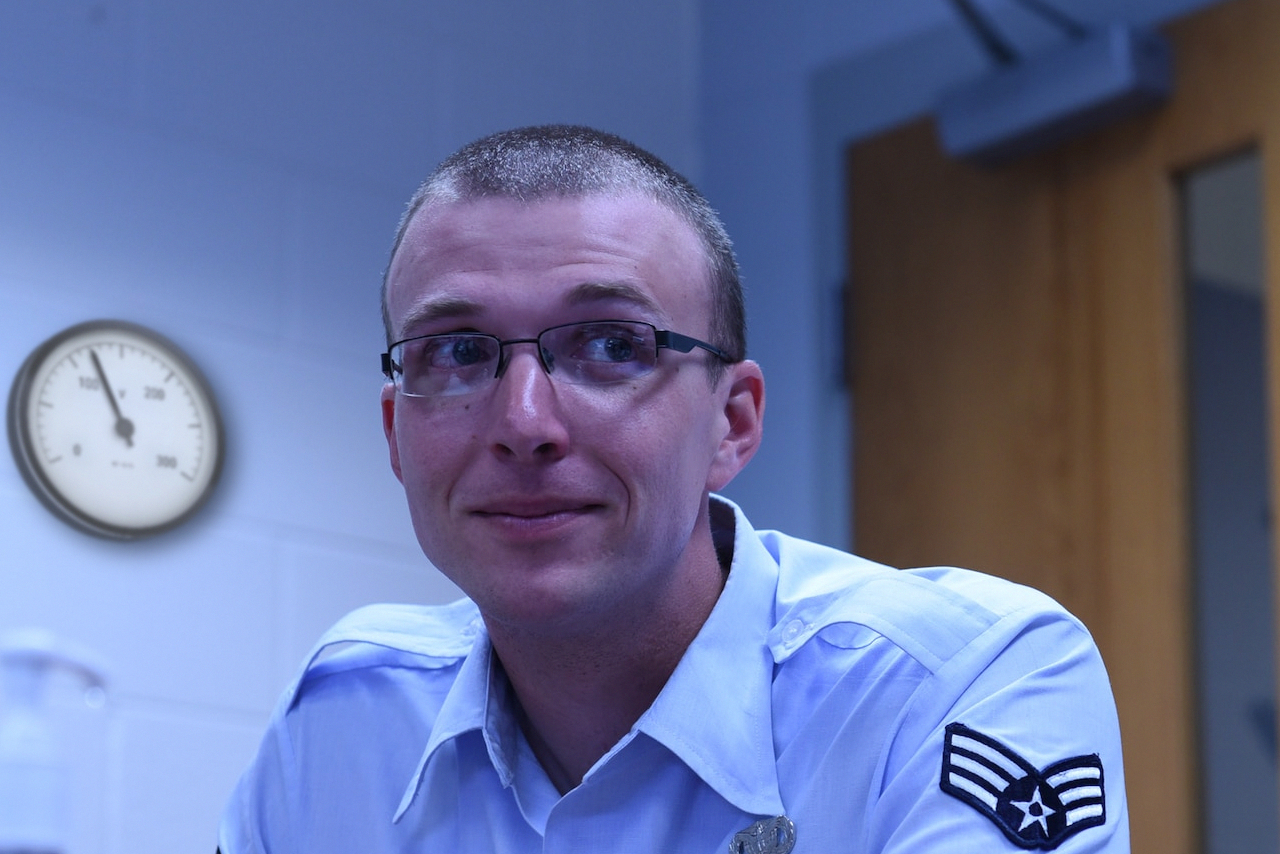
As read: 120 (V)
